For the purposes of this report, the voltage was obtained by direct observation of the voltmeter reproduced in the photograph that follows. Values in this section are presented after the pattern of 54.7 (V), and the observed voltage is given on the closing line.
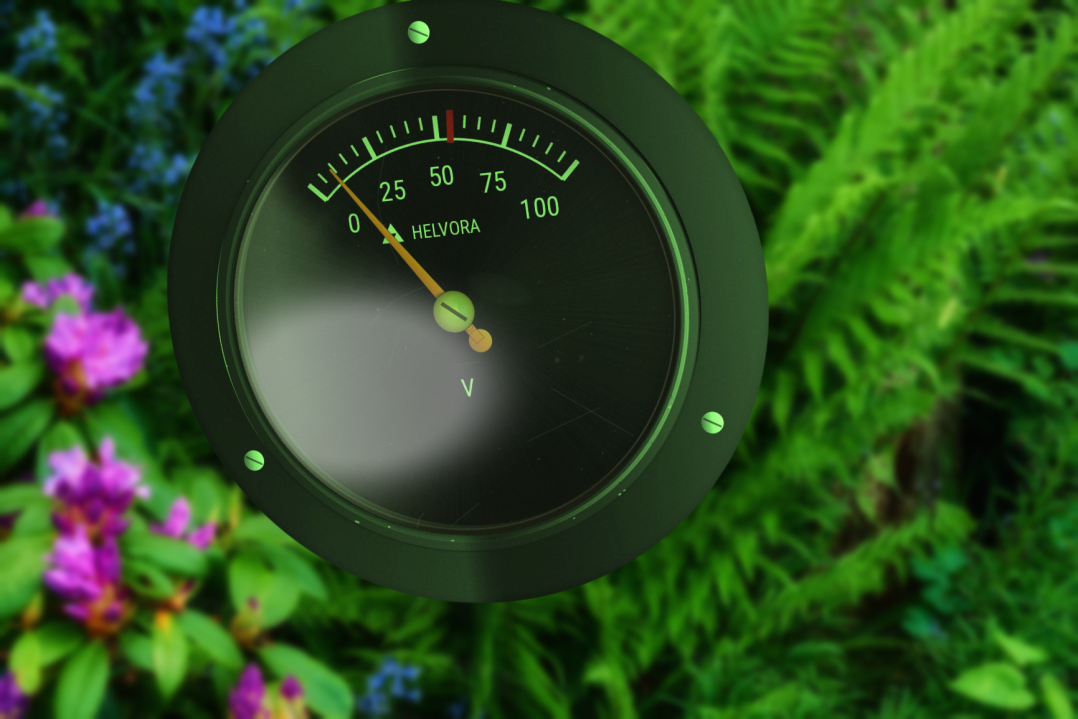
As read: 10 (V)
